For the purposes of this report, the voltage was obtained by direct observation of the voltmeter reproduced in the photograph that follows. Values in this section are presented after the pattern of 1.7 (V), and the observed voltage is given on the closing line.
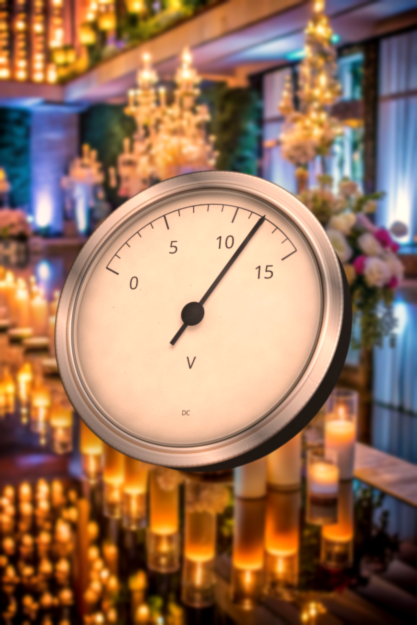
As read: 12 (V)
